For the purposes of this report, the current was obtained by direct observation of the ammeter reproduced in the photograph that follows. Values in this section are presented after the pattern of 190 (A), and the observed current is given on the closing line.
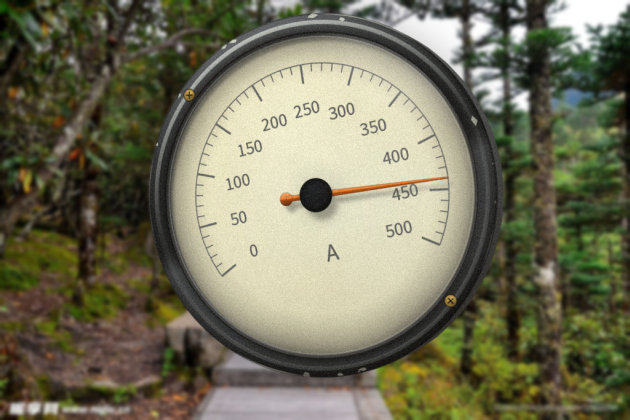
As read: 440 (A)
